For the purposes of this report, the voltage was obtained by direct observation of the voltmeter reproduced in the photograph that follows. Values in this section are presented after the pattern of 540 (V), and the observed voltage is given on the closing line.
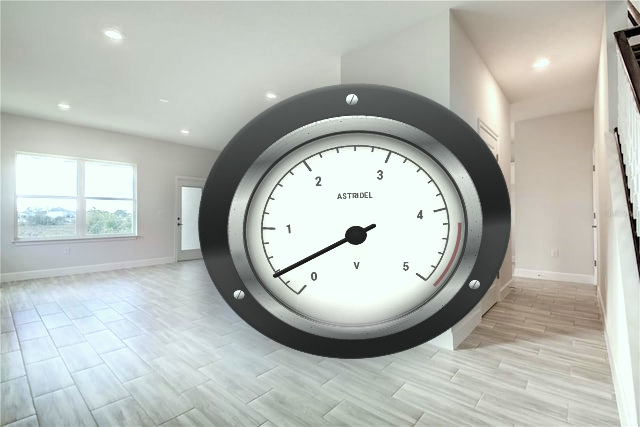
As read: 0.4 (V)
